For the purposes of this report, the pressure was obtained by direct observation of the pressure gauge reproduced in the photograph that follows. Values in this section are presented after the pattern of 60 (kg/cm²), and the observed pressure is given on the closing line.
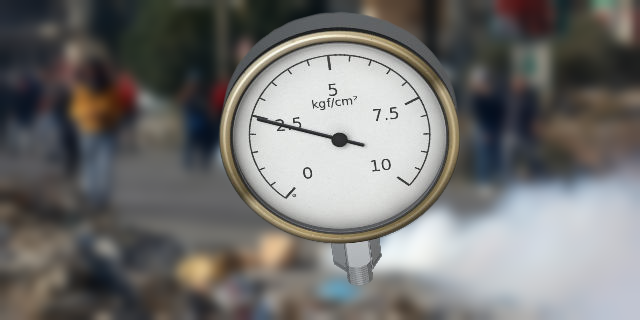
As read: 2.5 (kg/cm²)
